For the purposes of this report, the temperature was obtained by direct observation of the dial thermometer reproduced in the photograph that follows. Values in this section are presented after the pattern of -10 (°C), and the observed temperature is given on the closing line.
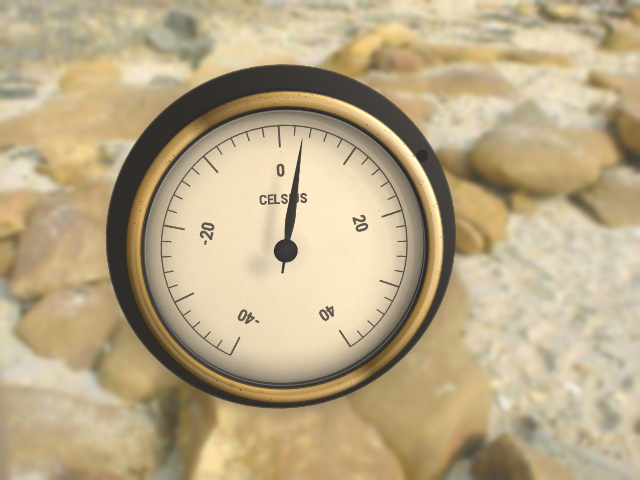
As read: 3 (°C)
